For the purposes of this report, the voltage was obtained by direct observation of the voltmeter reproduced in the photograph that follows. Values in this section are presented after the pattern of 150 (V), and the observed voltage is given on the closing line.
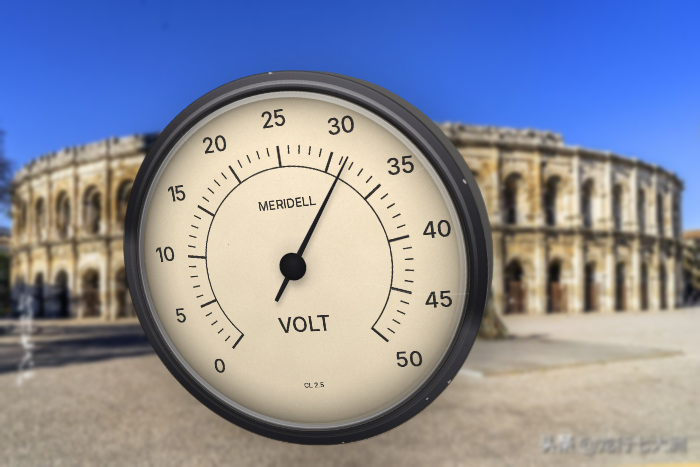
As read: 31.5 (V)
